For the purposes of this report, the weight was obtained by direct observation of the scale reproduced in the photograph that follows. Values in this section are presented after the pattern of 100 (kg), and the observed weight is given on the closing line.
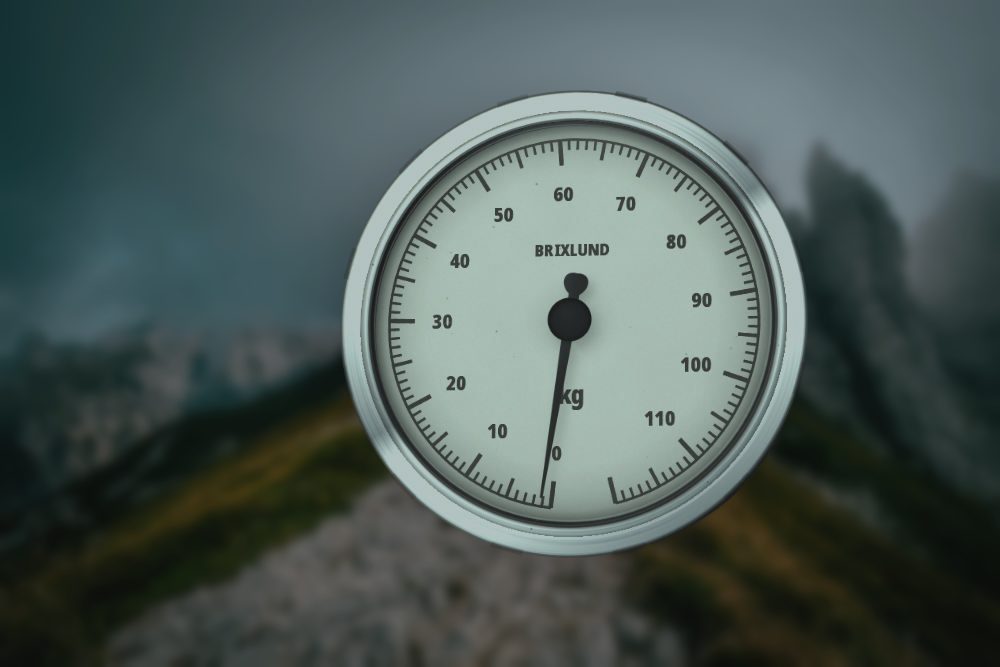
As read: 1 (kg)
